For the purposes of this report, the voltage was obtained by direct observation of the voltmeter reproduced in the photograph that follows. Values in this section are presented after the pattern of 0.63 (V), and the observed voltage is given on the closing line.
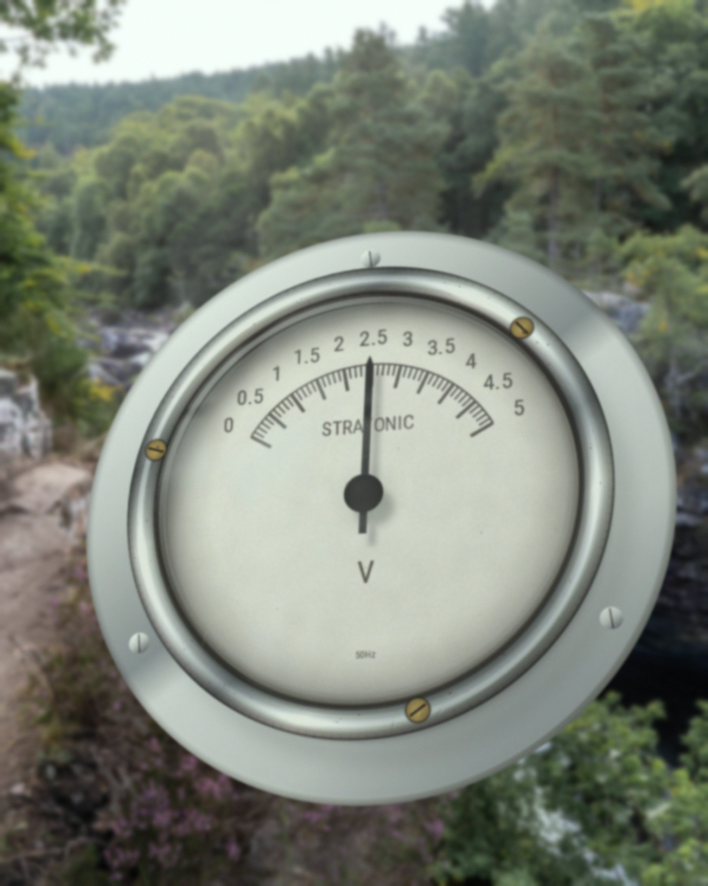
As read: 2.5 (V)
